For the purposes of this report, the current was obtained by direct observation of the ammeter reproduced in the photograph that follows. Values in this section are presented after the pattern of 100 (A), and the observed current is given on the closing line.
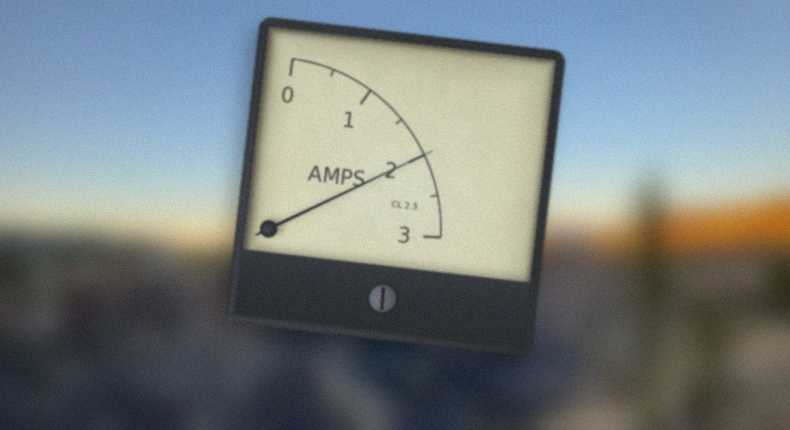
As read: 2 (A)
